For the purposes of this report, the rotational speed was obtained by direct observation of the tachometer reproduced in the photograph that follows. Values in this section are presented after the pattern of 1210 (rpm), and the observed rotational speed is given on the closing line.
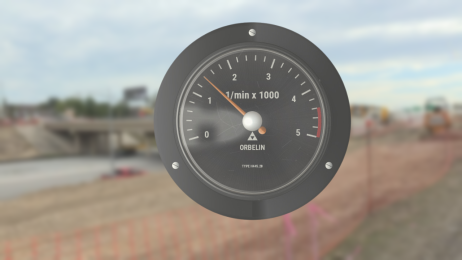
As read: 1400 (rpm)
